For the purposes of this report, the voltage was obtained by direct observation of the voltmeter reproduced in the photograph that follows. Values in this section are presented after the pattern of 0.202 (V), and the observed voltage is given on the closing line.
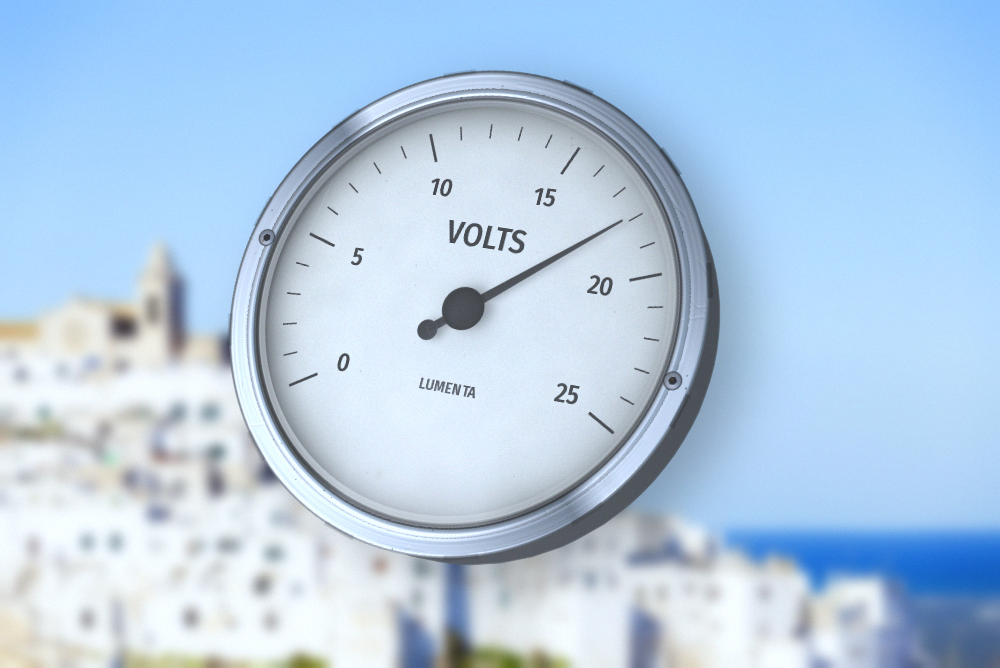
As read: 18 (V)
